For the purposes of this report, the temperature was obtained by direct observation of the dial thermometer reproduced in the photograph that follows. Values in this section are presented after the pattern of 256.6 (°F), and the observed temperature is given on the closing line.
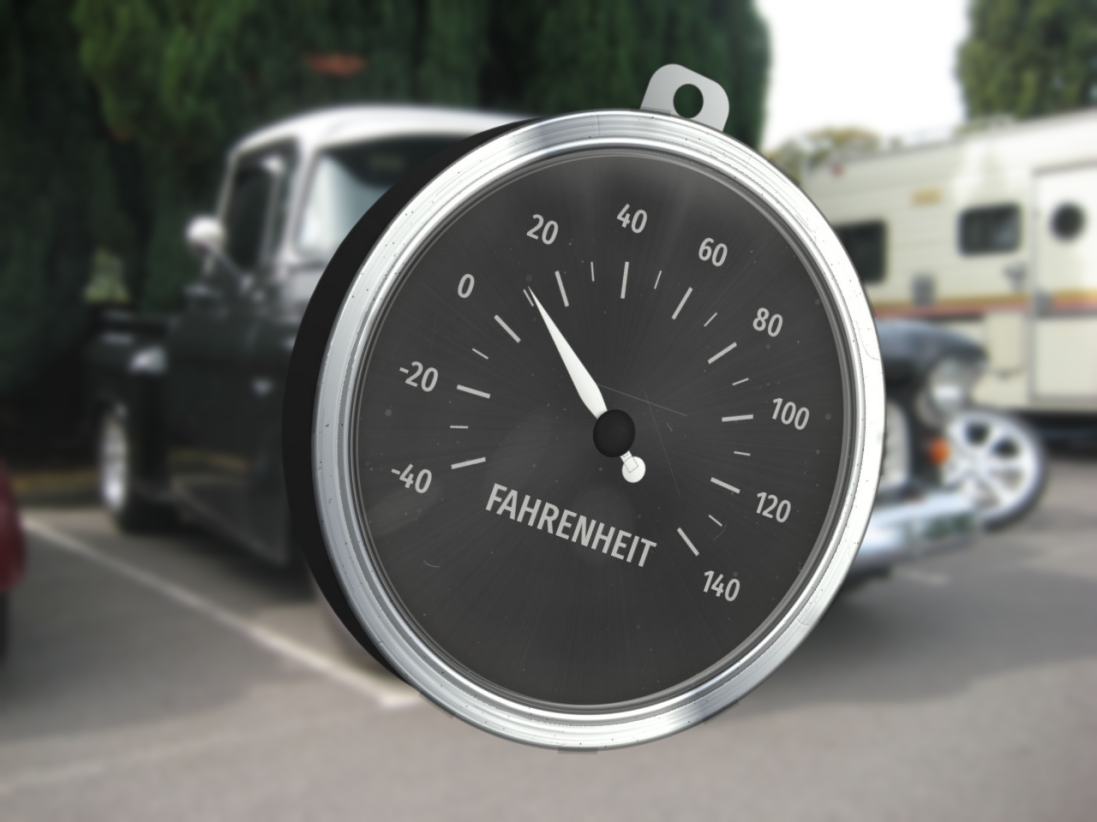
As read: 10 (°F)
